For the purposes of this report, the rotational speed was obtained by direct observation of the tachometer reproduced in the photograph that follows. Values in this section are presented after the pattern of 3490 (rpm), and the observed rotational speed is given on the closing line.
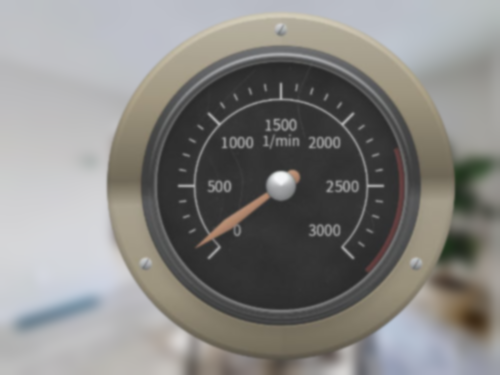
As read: 100 (rpm)
